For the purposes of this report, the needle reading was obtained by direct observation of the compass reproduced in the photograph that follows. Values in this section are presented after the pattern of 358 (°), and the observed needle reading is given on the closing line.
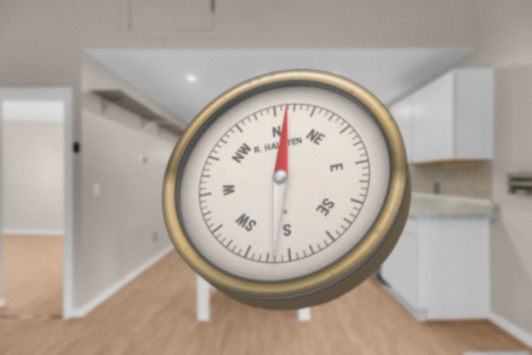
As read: 10 (°)
